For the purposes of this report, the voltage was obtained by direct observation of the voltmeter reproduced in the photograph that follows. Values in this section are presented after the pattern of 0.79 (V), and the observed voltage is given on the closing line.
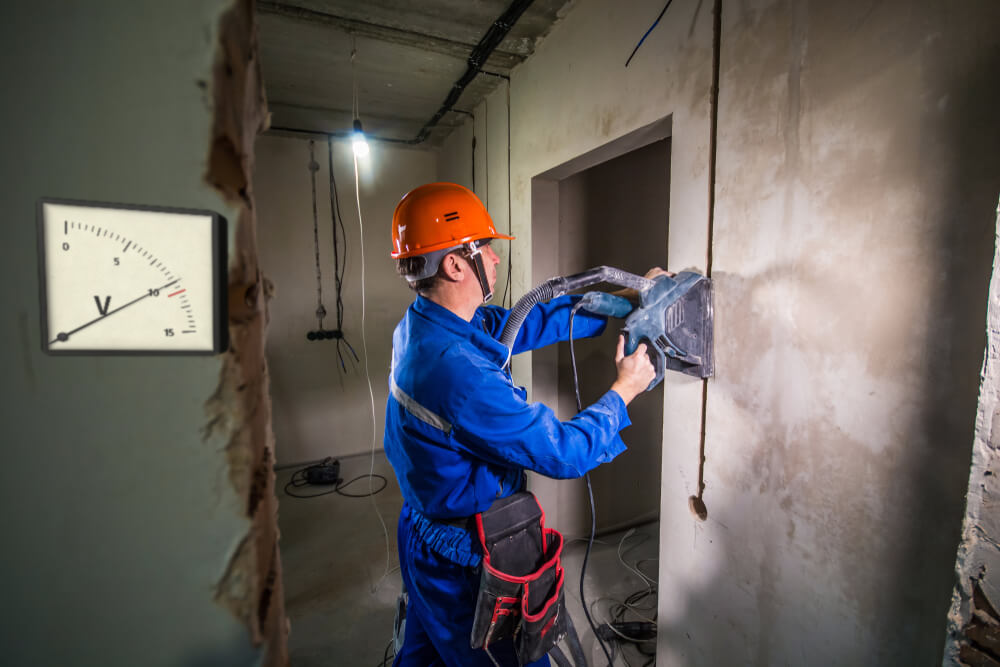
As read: 10 (V)
